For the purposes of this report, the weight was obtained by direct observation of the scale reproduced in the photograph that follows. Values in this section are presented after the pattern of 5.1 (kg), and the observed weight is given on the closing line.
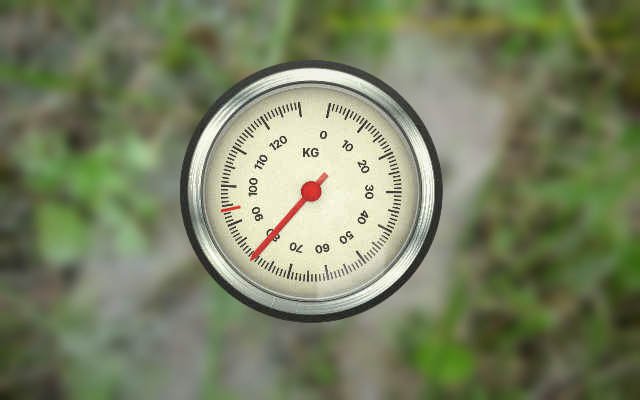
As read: 80 (kg)
